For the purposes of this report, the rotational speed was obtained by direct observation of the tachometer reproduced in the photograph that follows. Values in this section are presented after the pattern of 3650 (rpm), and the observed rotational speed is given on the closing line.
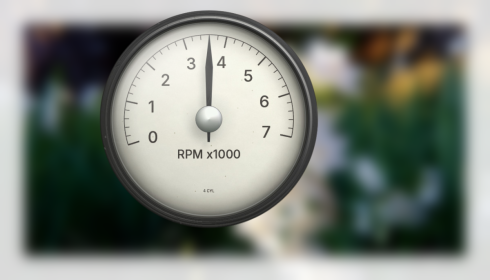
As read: 3600 (rpm)
